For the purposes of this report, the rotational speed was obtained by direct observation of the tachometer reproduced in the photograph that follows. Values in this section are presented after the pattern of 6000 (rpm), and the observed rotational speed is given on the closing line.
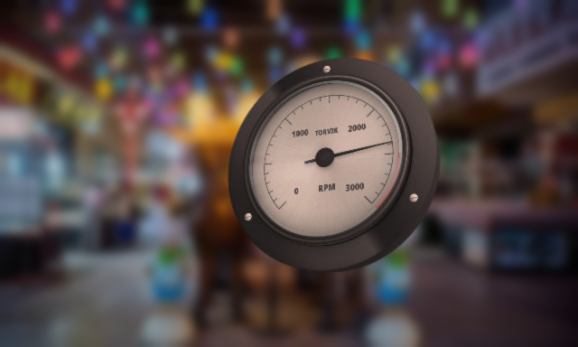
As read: 2400 (rpm)
